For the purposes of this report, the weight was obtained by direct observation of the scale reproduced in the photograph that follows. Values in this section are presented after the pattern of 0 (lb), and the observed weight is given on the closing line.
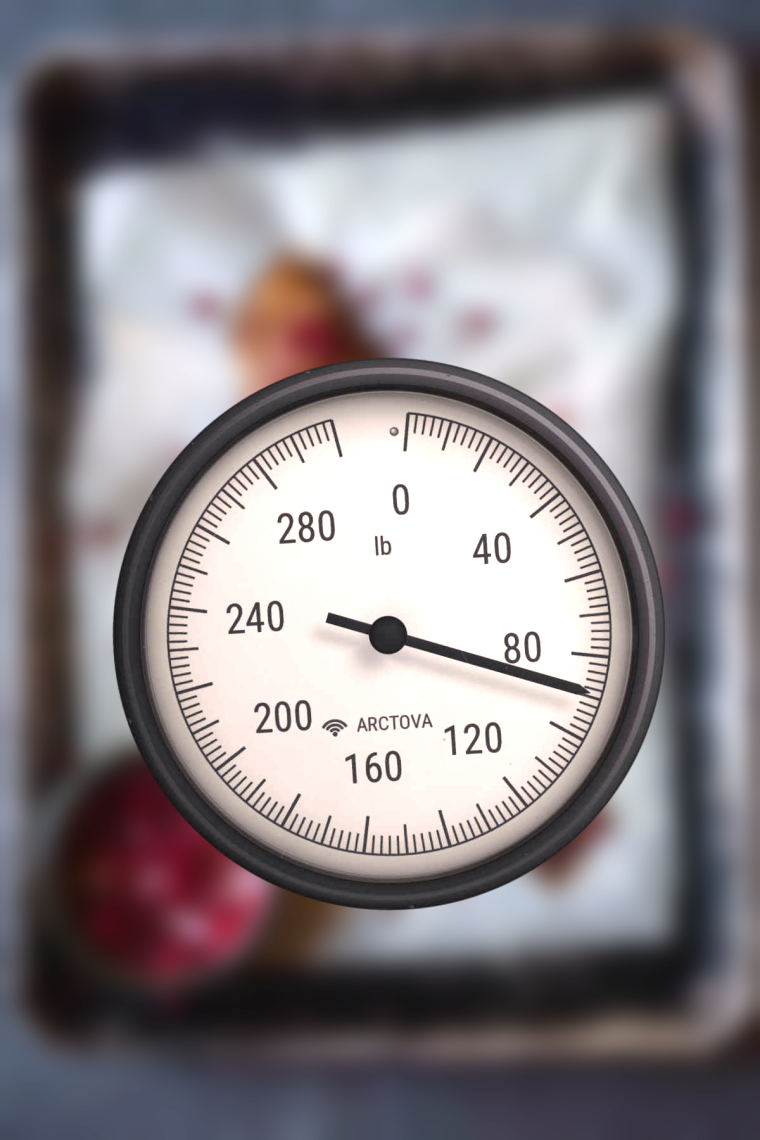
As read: 89 (lb)
